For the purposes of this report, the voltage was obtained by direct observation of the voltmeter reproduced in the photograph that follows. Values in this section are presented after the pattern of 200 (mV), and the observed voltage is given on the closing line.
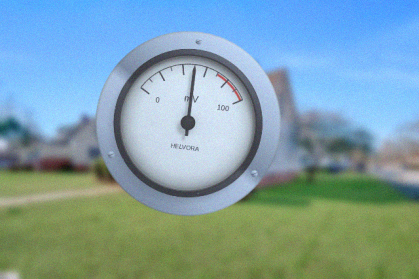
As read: 50 (mV)
